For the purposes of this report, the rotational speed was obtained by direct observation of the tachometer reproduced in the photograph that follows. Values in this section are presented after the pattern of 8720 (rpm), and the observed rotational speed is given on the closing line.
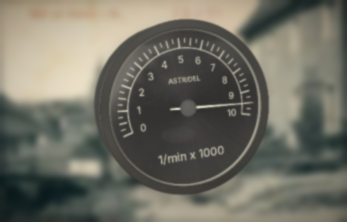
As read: 9500 (rpm)
